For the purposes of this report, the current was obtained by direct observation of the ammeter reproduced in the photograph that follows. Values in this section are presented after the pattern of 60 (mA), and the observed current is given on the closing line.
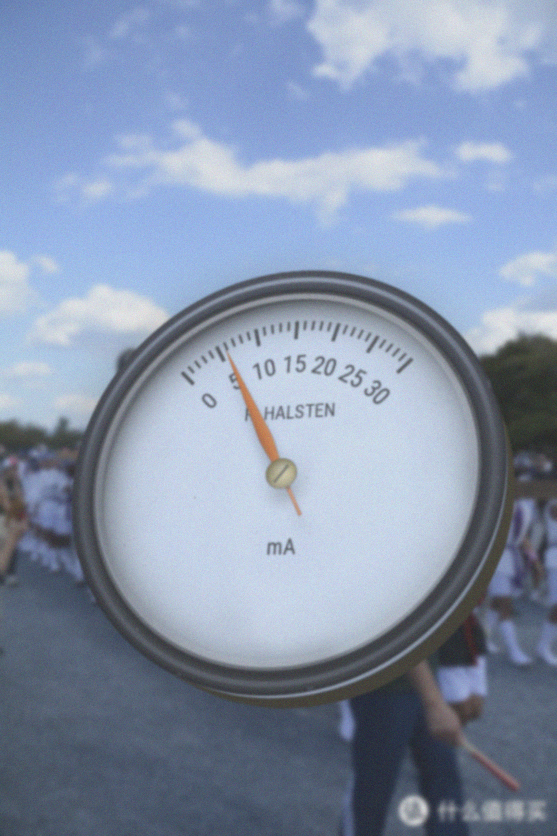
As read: 6 (mA)
